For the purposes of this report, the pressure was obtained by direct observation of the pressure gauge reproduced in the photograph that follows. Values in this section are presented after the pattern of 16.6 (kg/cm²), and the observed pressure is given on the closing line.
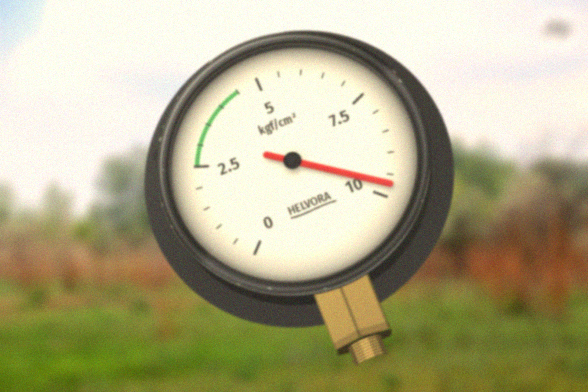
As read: 9.75 (kg/cm²)
